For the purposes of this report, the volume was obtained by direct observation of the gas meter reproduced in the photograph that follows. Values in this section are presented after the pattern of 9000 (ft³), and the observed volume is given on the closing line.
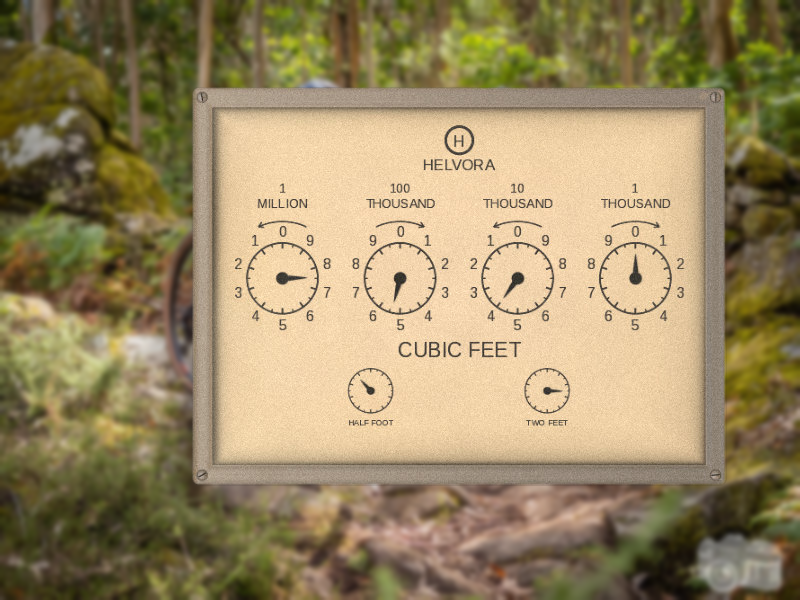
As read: 754000 (ft³)
